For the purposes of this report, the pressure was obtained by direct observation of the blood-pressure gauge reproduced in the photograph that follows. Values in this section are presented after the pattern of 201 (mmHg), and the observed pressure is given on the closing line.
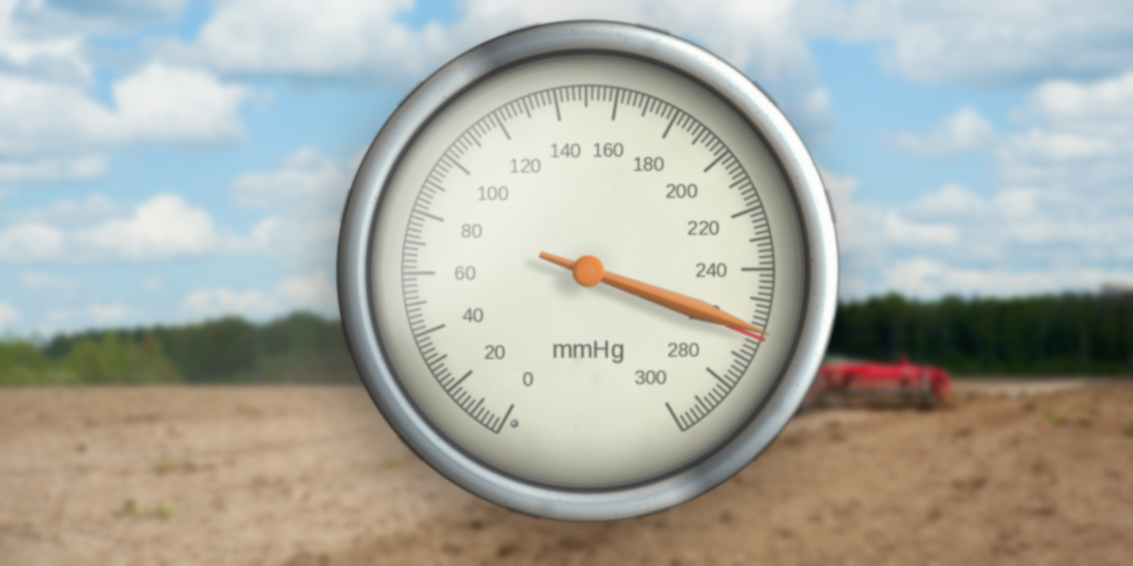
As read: 260 (mmHg)
